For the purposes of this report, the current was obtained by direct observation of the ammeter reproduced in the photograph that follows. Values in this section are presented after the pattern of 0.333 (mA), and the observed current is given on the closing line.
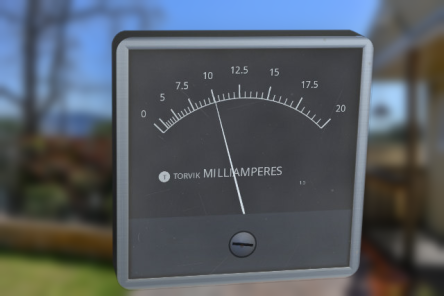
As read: 10 (mA)
